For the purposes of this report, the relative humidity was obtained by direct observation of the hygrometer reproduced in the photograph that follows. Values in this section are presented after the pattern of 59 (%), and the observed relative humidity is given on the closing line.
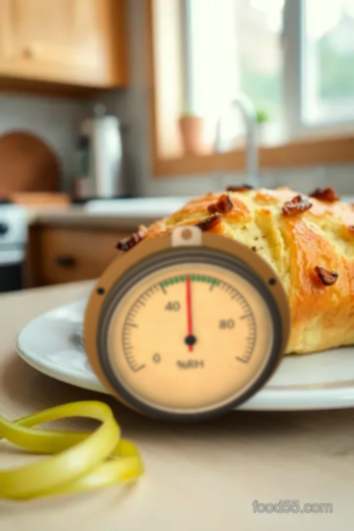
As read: 50 (%)
